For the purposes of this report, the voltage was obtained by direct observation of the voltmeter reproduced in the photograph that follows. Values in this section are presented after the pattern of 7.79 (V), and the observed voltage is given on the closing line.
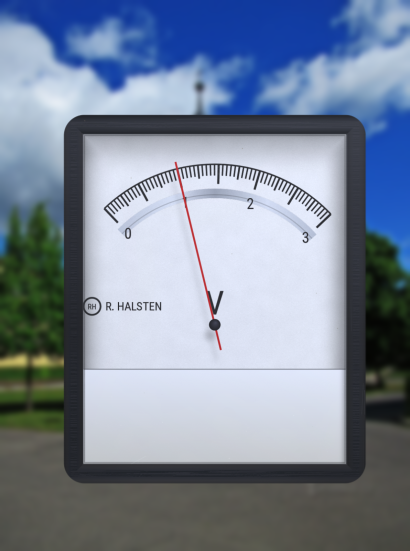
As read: 1 (V)
